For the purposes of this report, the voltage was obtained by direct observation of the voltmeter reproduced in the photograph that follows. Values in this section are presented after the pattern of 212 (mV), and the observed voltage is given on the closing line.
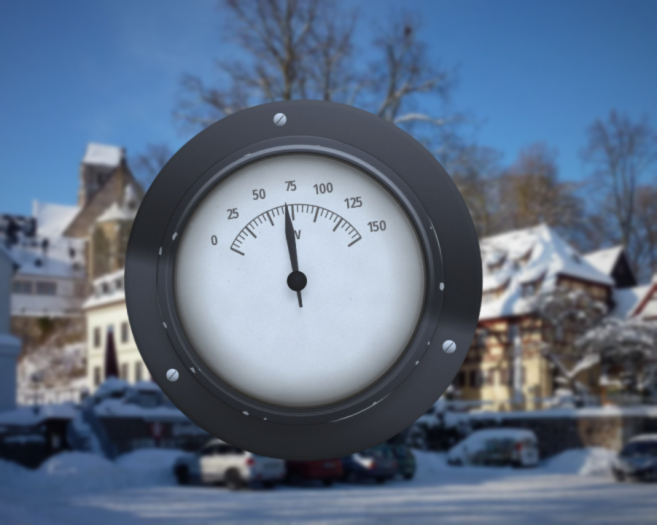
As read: 70 (mV)
